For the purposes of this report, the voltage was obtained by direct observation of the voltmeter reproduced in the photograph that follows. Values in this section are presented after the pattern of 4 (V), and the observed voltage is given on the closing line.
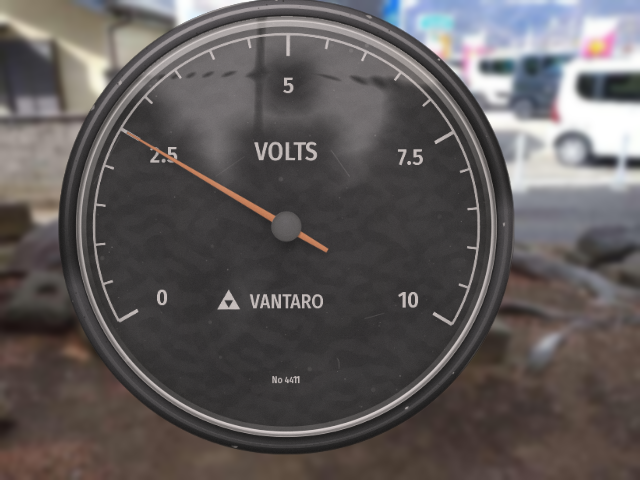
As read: 2.5 (V)
